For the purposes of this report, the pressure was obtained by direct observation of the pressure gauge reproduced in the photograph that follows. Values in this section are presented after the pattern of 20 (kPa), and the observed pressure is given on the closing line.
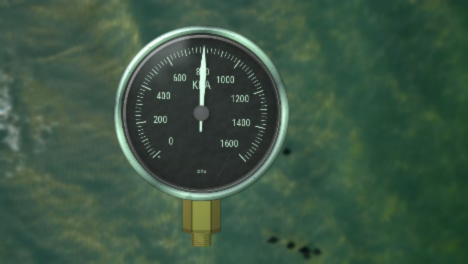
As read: 800 (kPa)
